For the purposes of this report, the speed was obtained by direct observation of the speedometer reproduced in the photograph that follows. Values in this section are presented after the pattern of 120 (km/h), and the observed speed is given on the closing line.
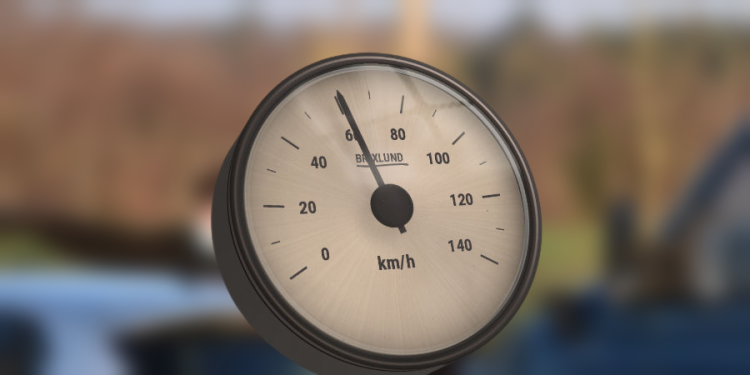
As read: 60 (km/h)
